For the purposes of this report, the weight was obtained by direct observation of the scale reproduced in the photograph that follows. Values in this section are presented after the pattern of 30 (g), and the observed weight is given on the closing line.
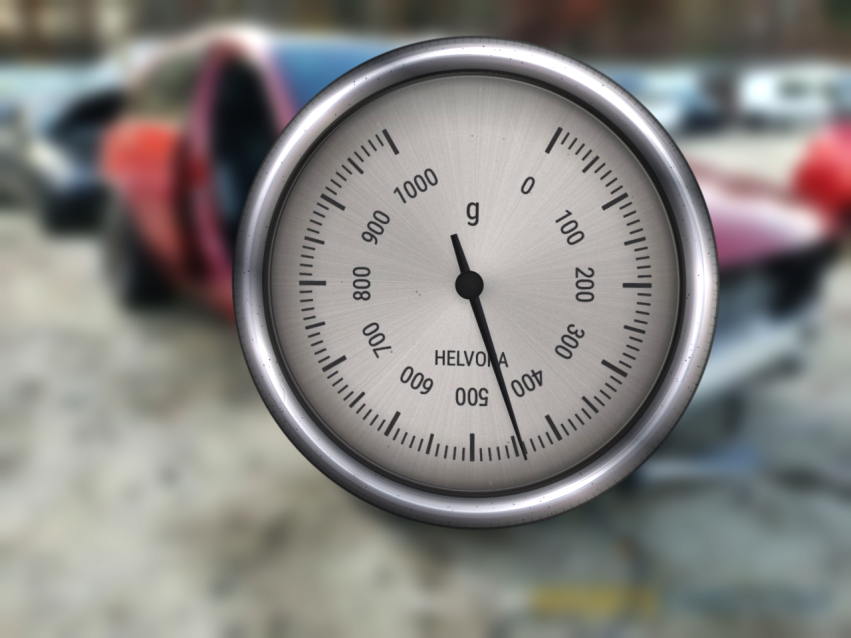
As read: 440 (g)
